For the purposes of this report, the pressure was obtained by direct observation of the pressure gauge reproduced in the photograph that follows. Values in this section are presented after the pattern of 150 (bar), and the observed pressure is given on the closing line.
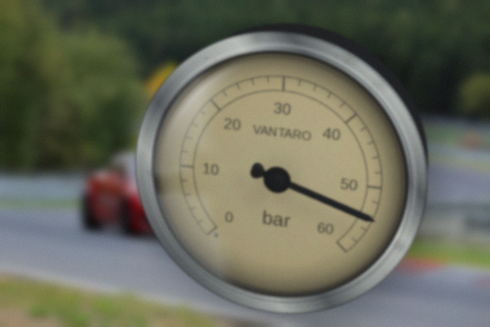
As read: 54 (bar)
